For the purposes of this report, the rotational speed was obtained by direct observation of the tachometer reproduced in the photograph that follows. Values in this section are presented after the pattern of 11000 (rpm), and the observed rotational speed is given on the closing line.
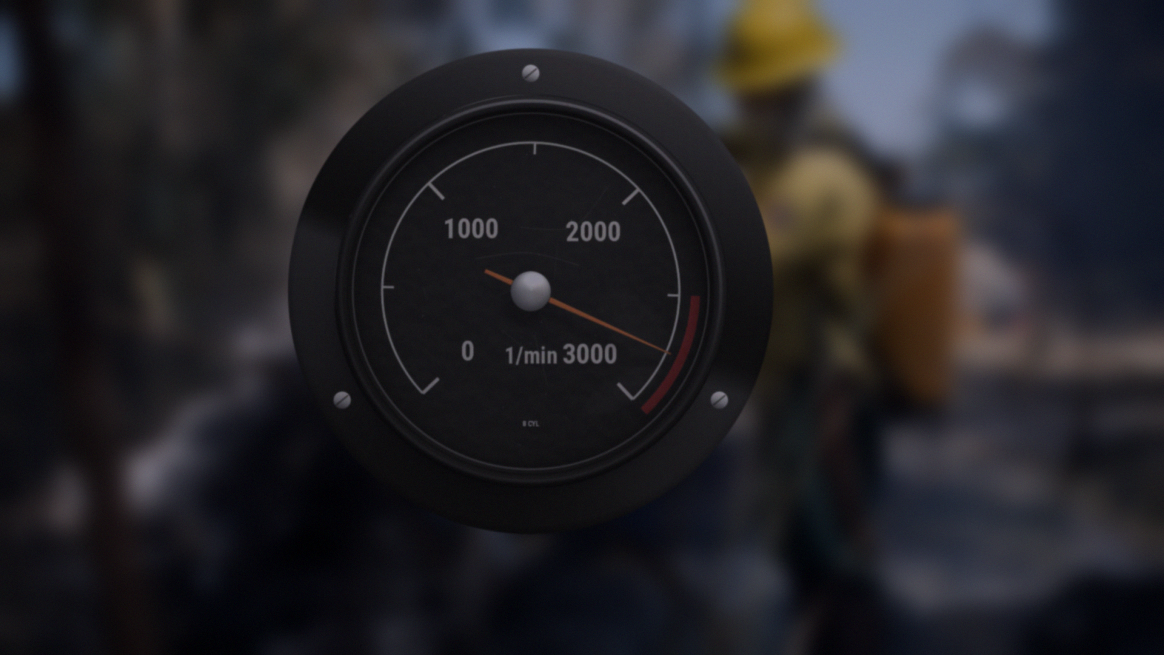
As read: 2750 (rpm)
